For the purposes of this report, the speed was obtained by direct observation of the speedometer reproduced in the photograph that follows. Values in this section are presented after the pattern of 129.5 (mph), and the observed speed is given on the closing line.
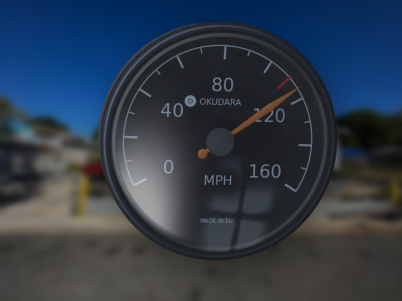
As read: 115 (mph)
